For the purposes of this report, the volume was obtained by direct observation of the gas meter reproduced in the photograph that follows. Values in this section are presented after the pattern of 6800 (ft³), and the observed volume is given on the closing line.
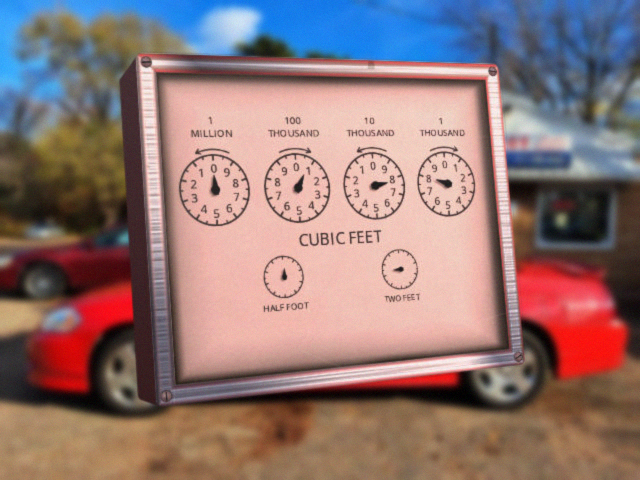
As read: 7800 (ft³)
